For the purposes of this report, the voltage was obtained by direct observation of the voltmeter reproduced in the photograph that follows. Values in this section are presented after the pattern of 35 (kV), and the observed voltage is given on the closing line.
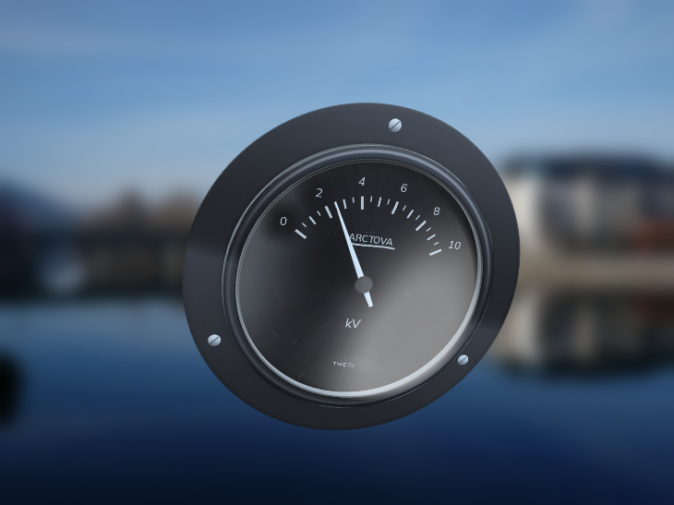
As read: 2.5 (kV)
